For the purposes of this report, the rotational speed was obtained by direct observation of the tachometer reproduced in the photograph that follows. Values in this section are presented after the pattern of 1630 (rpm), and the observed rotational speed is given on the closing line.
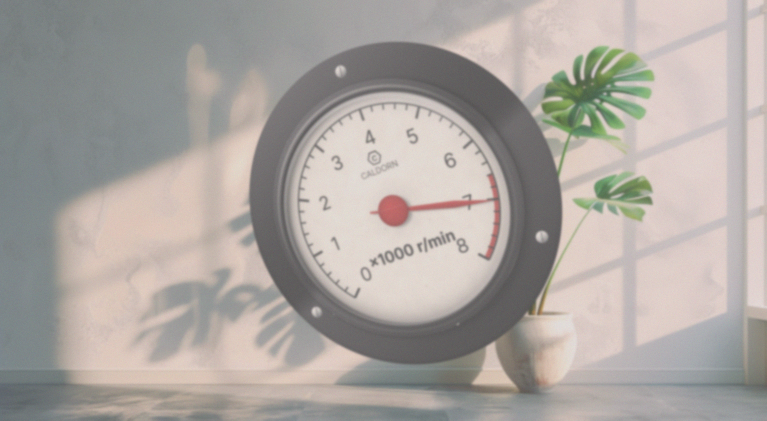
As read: 7000 (rpm)
